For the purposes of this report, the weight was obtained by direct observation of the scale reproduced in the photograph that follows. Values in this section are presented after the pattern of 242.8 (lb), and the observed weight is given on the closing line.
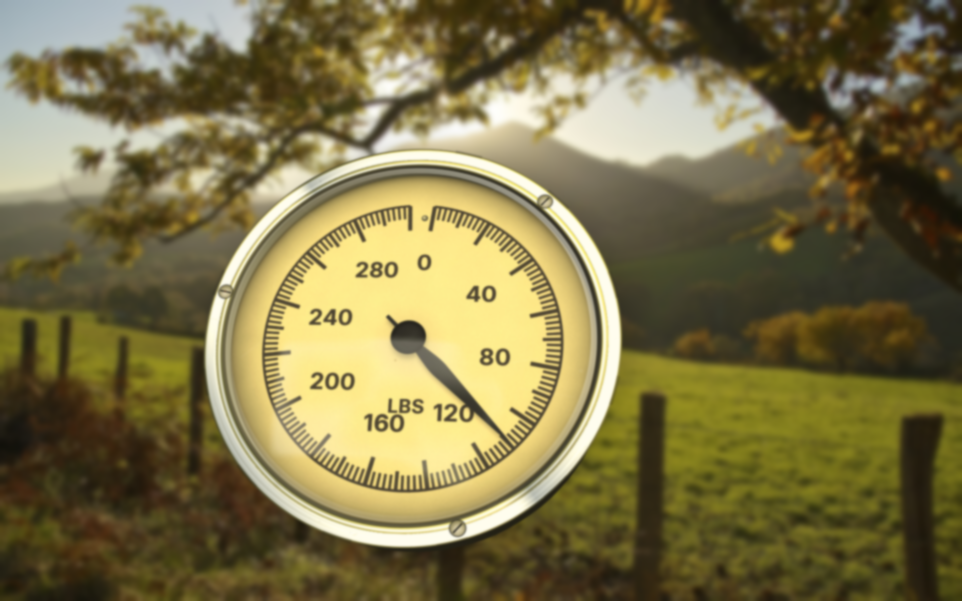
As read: 110 (lb)
